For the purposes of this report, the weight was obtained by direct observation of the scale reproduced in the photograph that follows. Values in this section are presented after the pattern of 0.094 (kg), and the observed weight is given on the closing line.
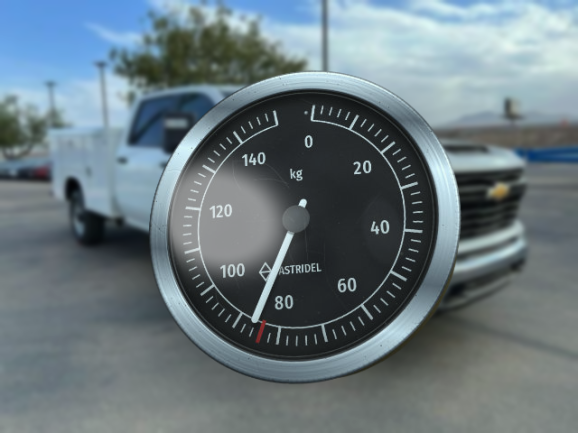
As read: 86 (kg)
